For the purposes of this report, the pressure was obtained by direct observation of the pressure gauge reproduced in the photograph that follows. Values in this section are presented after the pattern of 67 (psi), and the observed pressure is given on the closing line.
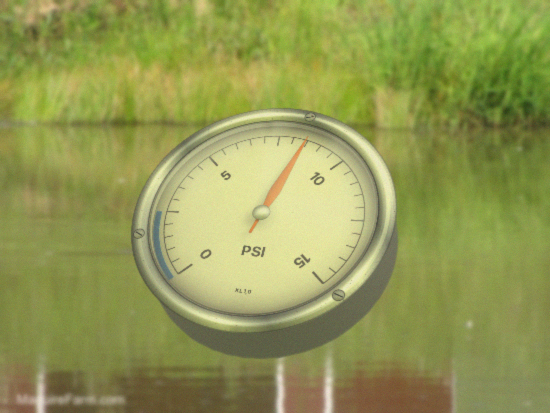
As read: 8.5 (psi)
